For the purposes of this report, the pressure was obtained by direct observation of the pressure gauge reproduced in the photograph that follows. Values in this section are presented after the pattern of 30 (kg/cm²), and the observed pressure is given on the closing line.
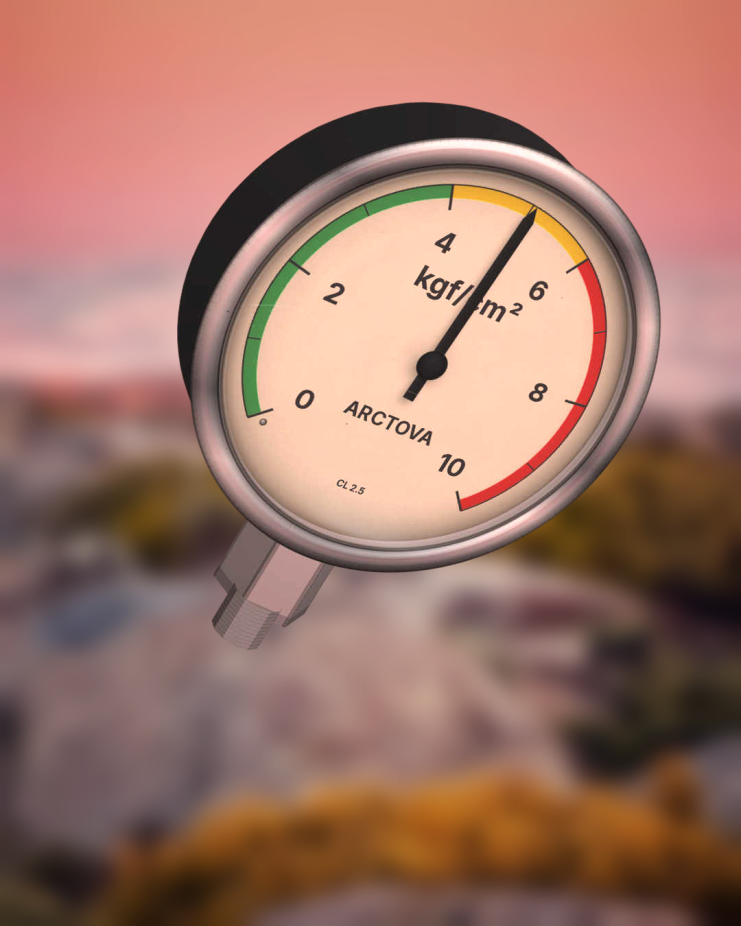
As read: 5 (kg/cm²)
